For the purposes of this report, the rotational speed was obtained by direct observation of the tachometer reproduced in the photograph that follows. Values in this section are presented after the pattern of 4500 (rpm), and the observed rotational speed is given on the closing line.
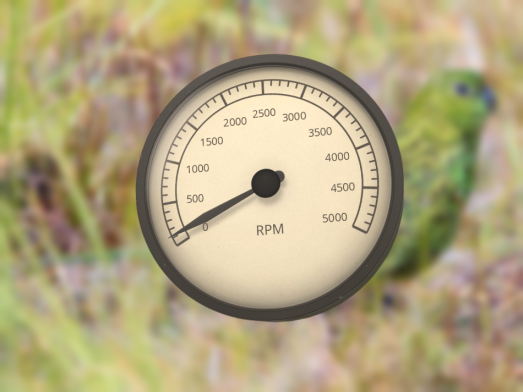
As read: 100 (rpm)
